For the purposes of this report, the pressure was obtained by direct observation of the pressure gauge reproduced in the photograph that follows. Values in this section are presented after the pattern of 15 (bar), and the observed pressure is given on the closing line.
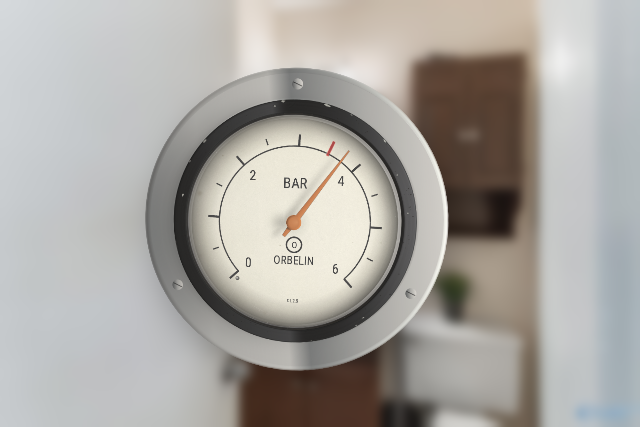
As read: 3.75 (bar)
